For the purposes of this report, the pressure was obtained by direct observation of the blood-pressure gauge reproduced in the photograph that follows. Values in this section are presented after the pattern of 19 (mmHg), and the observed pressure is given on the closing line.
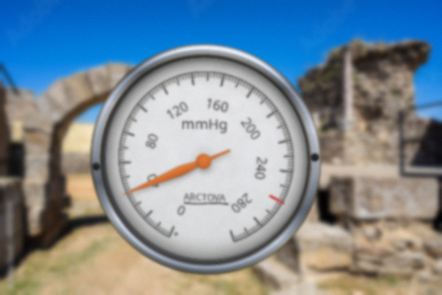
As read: 40 (mmHg)
